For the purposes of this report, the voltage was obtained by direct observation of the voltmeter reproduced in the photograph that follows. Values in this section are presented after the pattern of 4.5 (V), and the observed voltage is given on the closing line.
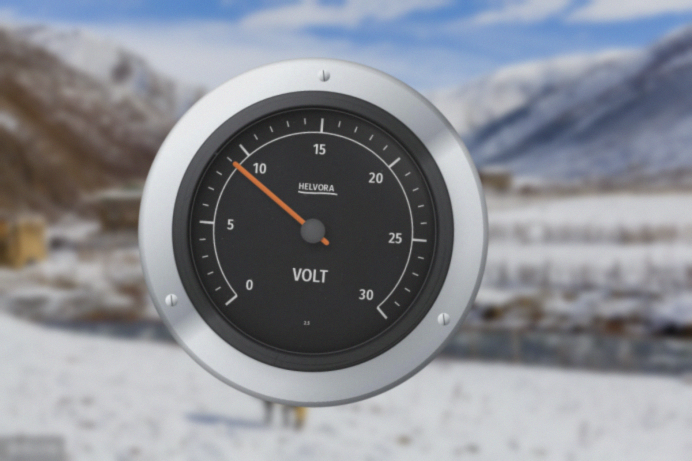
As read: 9 (V)
